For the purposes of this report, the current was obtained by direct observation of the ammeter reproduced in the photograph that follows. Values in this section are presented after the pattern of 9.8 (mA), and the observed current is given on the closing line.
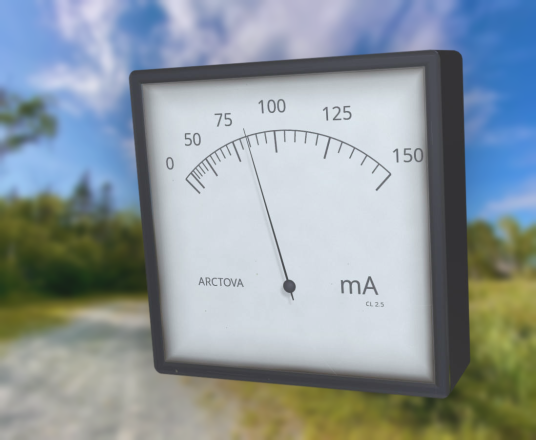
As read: 85 (mA)
